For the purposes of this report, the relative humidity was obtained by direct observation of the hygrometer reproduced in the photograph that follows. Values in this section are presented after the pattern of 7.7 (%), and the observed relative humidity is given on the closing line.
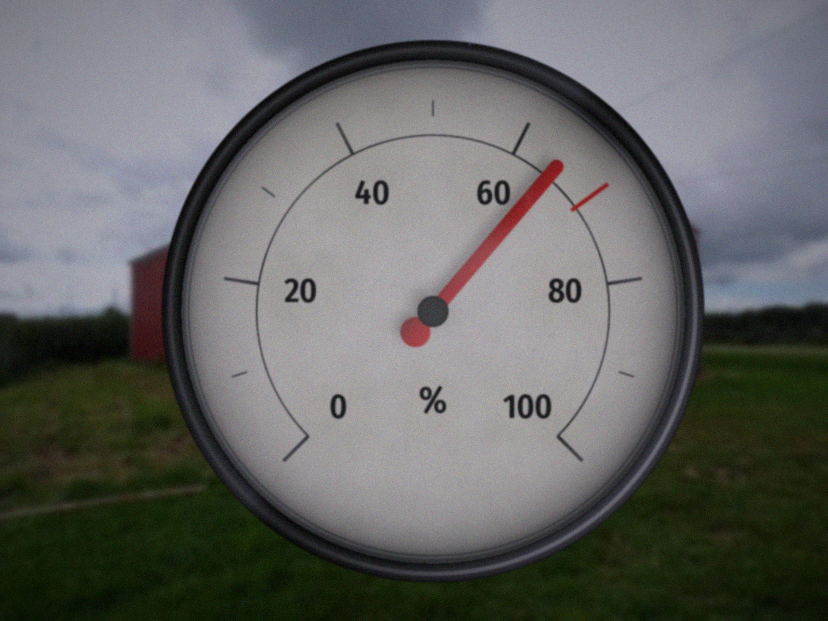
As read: 65 (%)
